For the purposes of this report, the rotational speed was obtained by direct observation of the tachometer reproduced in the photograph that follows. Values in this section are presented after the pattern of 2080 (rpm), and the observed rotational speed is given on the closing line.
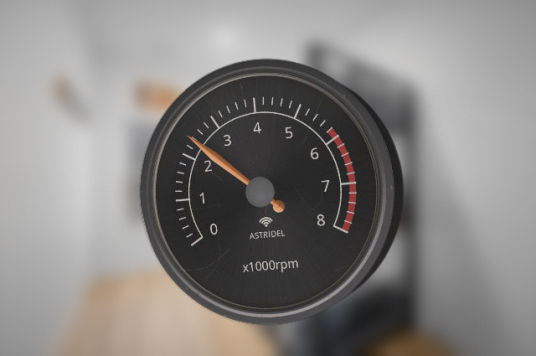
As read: 2400 (rpm)
